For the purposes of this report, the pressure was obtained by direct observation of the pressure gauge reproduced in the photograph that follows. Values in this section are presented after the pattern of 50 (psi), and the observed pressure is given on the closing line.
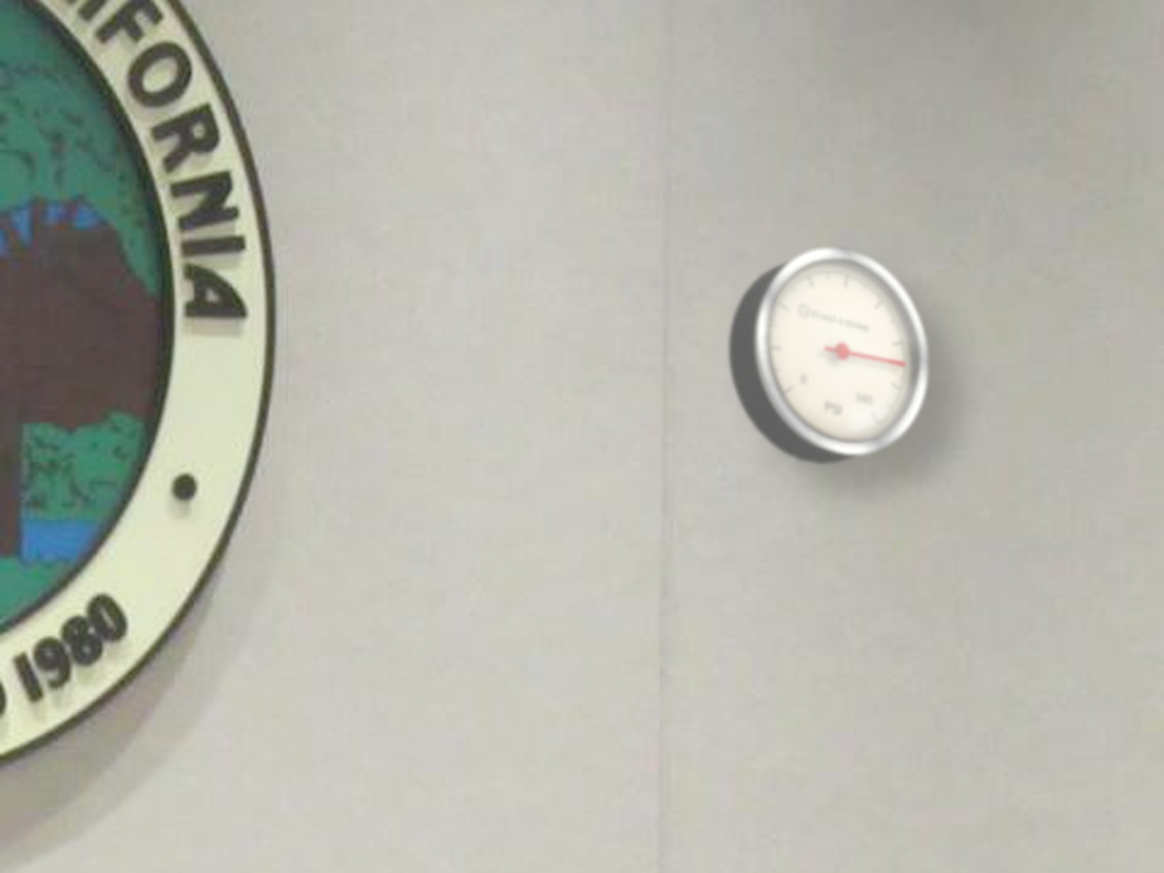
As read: 130 (psi)
